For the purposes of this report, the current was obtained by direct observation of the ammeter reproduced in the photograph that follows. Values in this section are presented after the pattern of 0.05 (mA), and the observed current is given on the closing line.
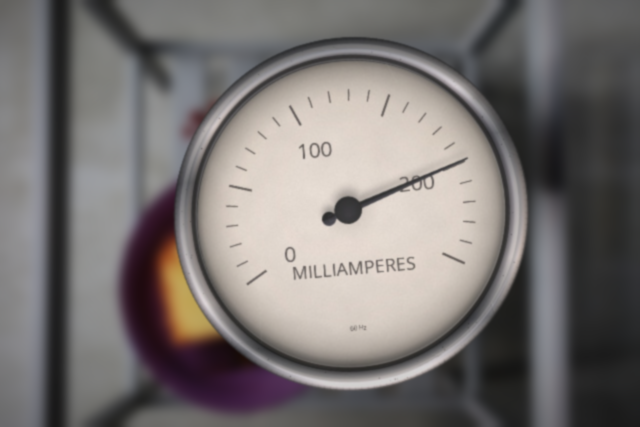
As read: 200 (mA)
